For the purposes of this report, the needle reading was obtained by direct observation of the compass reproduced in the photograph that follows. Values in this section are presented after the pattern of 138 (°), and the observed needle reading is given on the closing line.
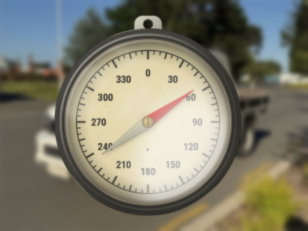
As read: 55 (°)
